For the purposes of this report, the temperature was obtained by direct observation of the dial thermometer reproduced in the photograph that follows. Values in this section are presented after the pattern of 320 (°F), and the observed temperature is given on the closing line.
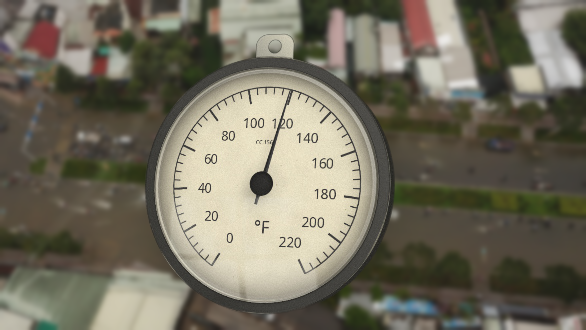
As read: 120 (°F)
